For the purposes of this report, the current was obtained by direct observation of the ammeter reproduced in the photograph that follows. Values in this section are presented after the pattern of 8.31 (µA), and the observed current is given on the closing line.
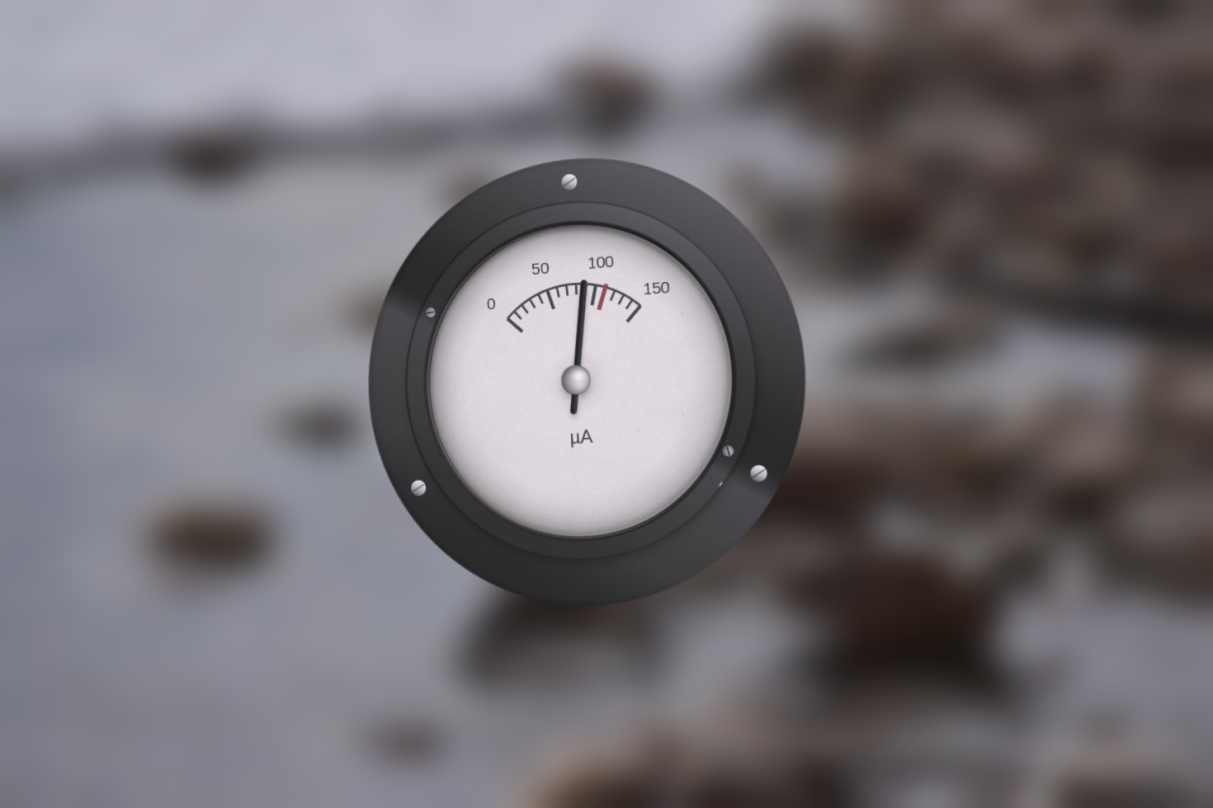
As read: 90 (µA)
